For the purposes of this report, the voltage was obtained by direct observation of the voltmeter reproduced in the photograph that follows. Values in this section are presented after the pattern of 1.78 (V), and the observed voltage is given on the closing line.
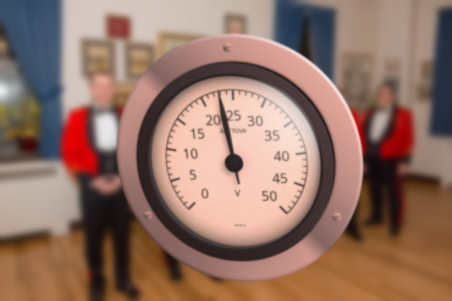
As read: 23 (V)
